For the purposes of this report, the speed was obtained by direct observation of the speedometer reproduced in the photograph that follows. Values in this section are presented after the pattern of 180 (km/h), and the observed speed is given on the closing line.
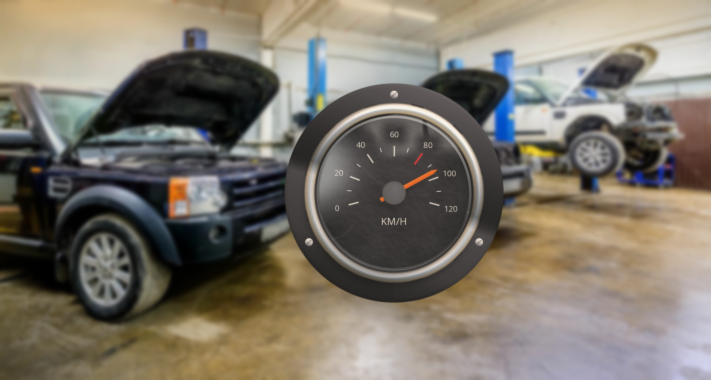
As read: 95 (km/h)
